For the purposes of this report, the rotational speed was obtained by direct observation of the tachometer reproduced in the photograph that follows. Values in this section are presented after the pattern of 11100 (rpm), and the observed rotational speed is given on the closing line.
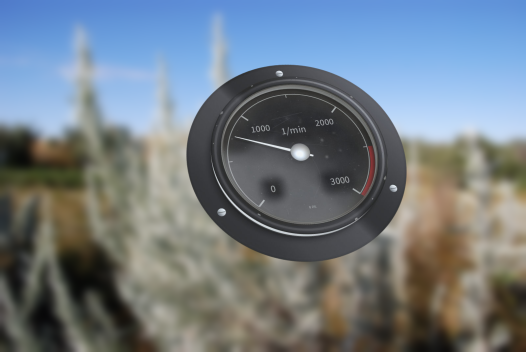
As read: 750 (rpm)
